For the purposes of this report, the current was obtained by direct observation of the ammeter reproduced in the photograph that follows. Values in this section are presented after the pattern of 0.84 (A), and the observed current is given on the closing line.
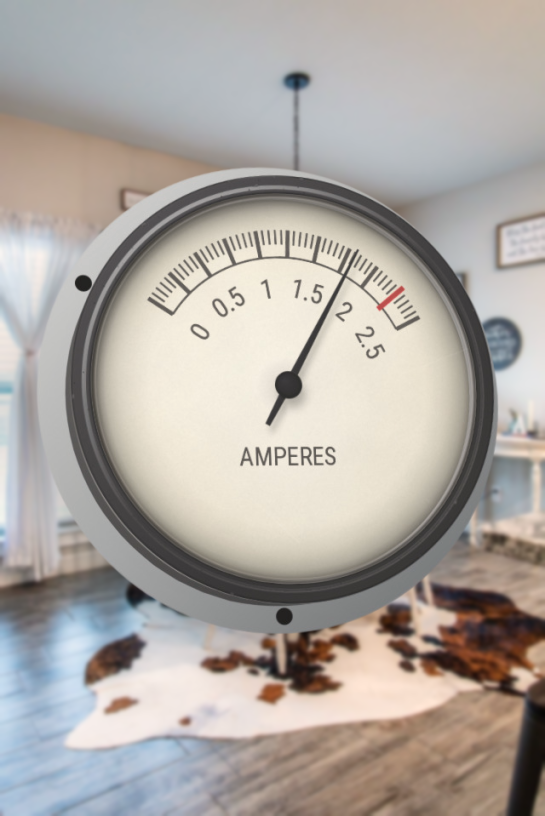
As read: 1.8 (A)
